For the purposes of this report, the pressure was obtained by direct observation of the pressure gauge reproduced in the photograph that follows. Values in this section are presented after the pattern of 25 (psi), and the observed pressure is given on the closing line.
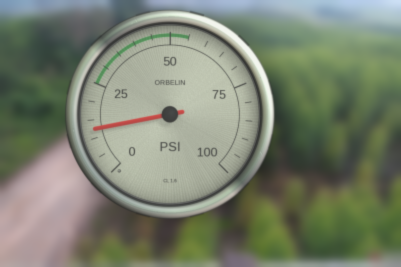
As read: 12.5 (psi)
